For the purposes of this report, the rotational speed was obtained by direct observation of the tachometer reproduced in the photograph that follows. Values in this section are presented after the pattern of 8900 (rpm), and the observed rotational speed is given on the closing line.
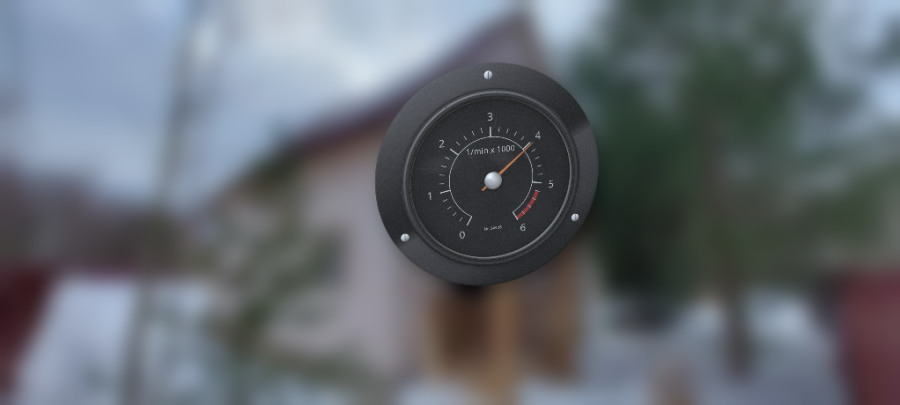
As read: 4000 (rpm)
